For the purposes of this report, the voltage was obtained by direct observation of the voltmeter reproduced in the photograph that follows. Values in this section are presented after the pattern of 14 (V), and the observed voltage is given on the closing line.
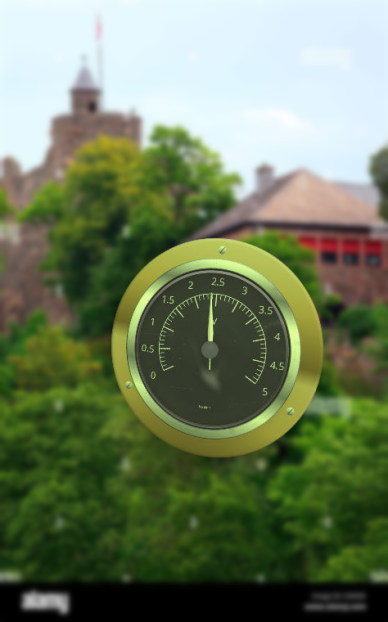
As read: 2.4 (V)
